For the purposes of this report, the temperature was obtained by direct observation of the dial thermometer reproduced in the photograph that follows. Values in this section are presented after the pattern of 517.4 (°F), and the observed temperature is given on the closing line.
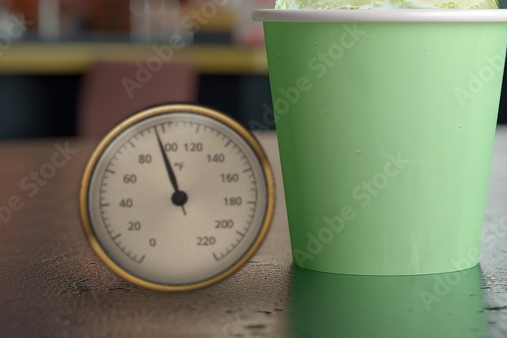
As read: 96 (°F)
